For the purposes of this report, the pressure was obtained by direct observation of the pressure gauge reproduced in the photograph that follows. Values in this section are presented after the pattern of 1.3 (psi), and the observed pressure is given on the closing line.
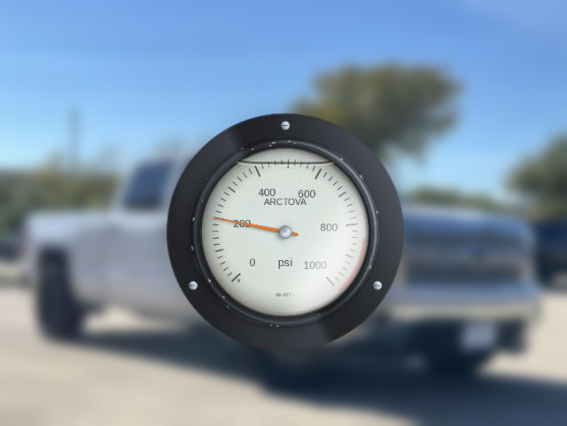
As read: 200 (psi)
